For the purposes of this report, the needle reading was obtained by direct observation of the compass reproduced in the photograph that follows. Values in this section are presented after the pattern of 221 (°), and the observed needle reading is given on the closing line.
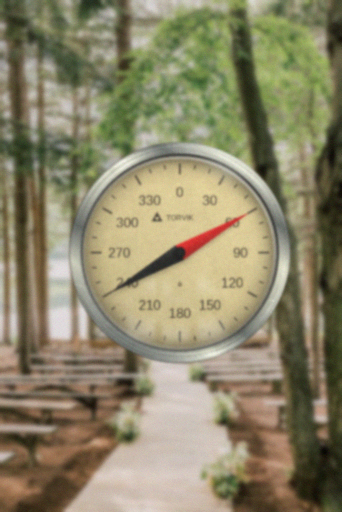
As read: 60 (°)
